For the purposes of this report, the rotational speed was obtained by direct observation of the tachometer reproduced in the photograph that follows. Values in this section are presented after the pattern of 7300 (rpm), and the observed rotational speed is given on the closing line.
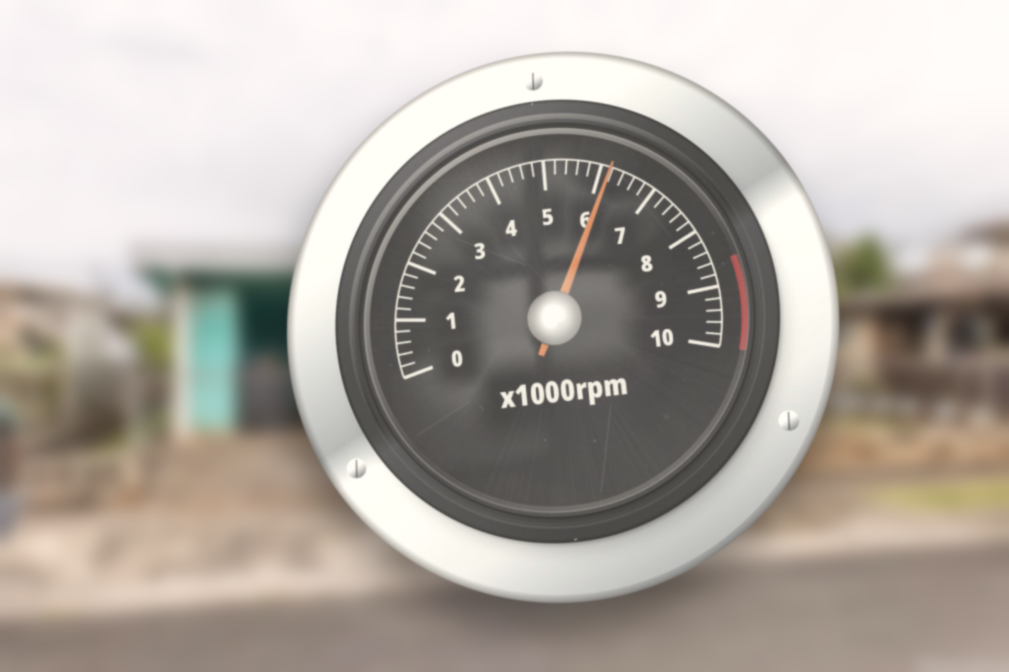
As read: 6200 (rpm)
